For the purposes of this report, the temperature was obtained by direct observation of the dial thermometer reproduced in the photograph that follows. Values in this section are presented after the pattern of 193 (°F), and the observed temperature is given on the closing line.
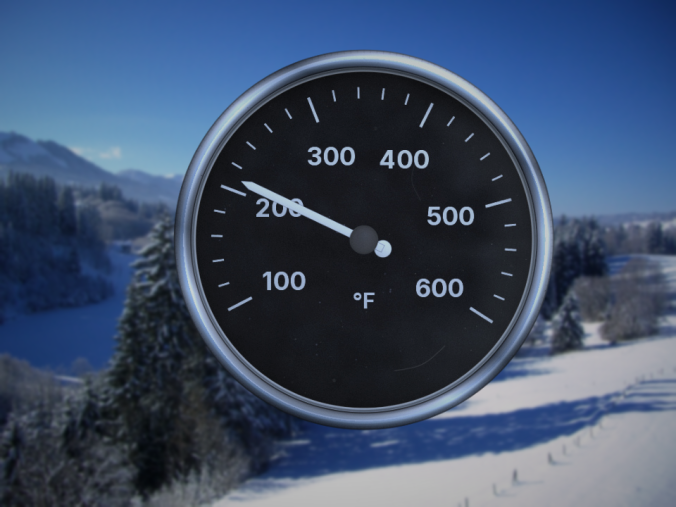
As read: 210 (°F)
